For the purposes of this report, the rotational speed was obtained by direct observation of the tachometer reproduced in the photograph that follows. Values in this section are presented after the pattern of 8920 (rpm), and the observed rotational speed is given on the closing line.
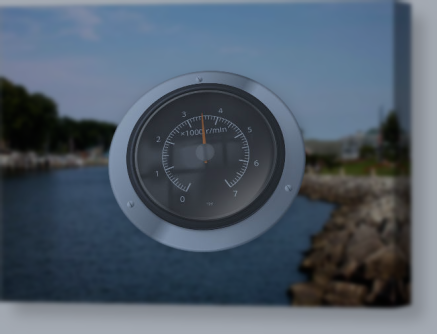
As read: 3500 (rpm)
